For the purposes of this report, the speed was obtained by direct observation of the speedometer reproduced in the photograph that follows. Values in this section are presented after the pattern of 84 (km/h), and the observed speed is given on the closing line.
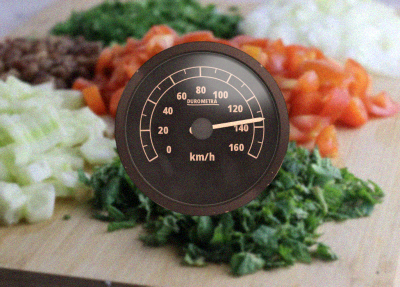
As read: 135 (km/h)
